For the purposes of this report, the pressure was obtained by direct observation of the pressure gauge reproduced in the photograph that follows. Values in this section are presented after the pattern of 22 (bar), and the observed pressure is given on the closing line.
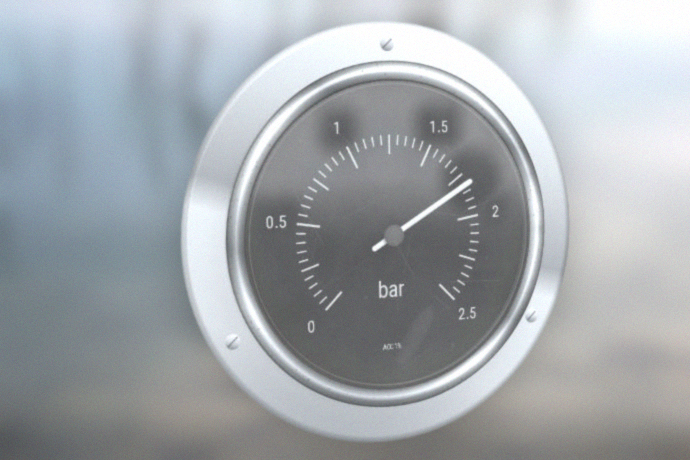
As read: 1.8 (bar)
